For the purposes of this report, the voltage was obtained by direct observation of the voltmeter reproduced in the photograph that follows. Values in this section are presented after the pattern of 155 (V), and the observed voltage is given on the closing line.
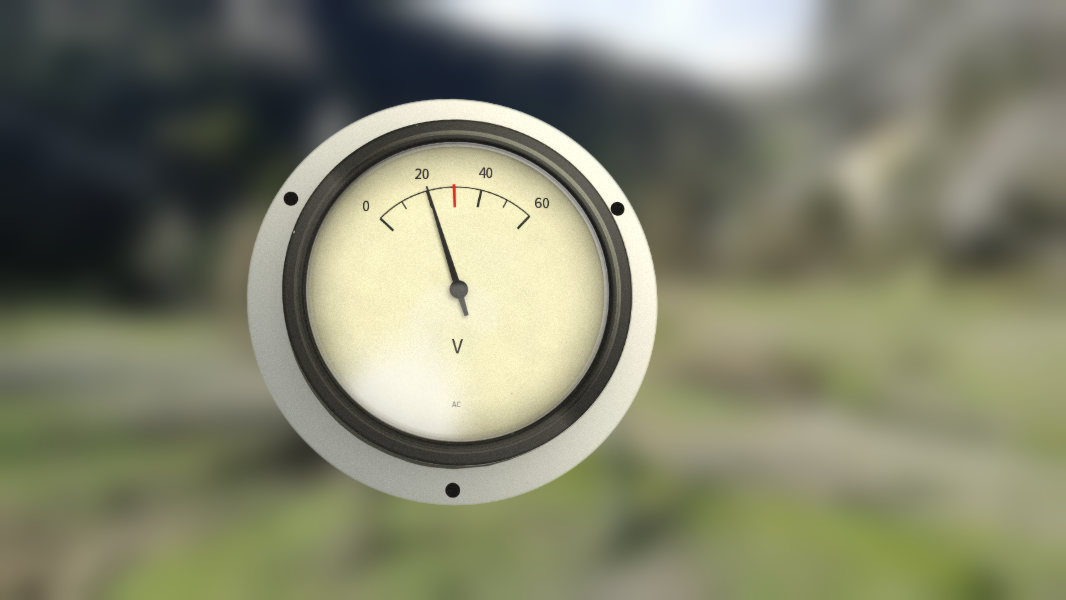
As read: 20 (V)
